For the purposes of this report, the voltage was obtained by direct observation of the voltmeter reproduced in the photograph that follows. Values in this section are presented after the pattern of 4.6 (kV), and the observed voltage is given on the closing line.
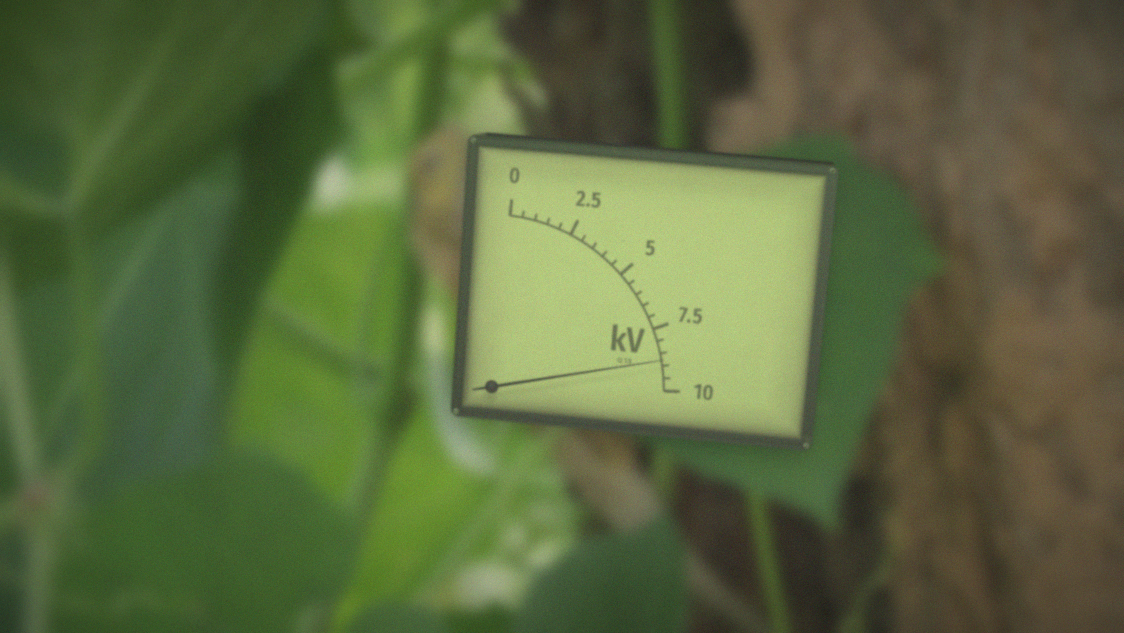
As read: 8.75 (kV)
